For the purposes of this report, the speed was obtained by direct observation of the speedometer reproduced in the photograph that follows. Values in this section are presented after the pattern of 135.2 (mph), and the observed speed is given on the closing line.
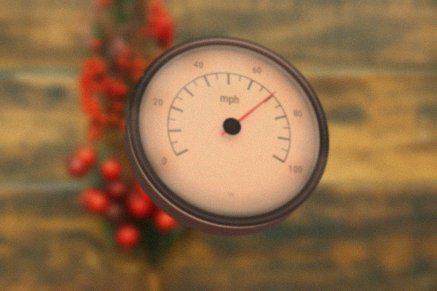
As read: 70 (mph)
